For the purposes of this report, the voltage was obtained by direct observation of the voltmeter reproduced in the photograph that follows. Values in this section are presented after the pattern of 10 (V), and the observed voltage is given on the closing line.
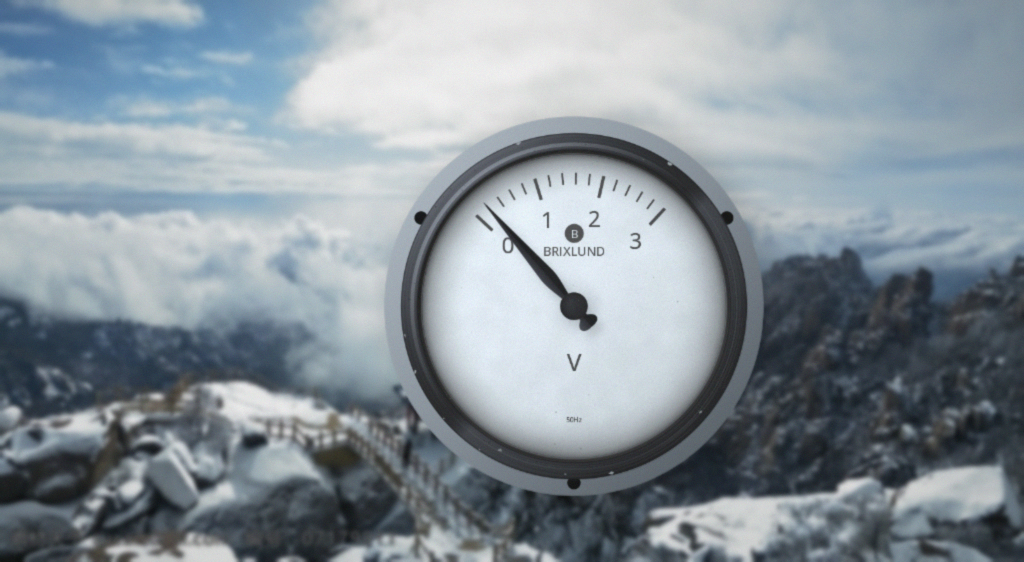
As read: 0.2 (V)
